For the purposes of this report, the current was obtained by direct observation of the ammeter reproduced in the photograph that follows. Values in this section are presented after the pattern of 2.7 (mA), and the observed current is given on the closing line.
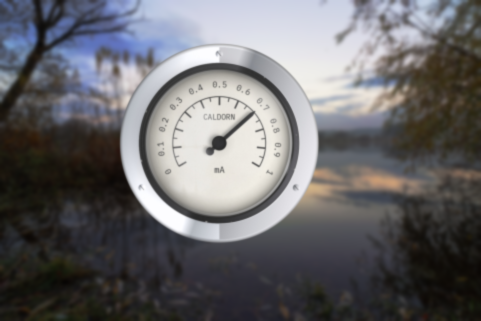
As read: 0.7 (mA)
